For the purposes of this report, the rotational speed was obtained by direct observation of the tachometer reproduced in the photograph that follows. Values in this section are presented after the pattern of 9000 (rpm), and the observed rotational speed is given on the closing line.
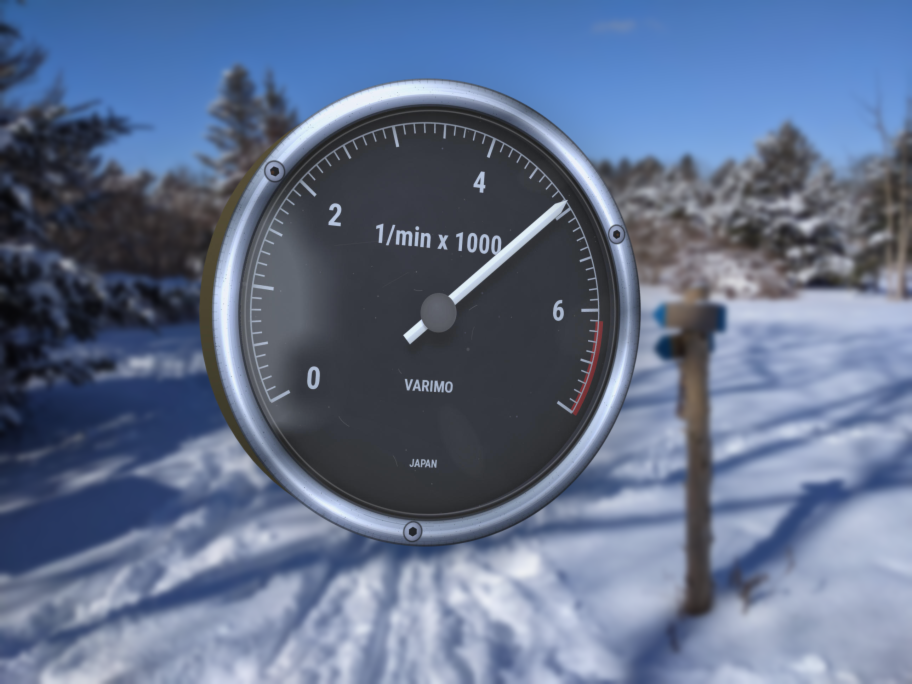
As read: 4900 (rpm)
